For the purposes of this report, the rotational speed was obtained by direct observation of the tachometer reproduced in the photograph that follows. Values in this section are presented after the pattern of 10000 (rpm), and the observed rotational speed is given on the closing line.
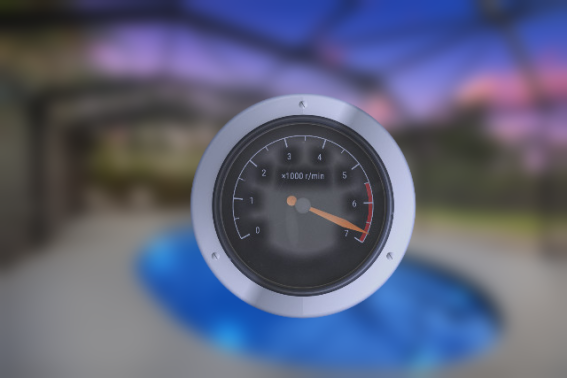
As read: 6750 (rpm)
